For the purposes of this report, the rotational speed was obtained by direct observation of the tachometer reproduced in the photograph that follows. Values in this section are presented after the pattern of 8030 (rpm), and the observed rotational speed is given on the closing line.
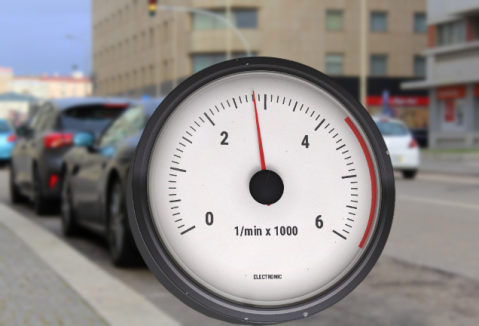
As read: 2800 (rpm)
